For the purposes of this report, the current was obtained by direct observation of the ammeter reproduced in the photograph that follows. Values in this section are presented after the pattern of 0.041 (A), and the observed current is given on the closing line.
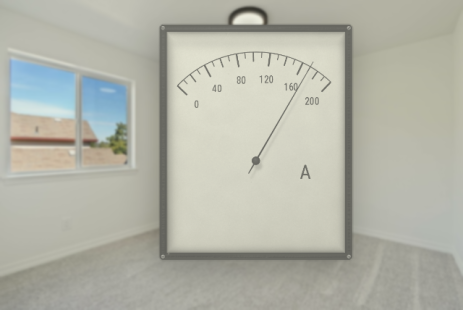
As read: 170 (A)
